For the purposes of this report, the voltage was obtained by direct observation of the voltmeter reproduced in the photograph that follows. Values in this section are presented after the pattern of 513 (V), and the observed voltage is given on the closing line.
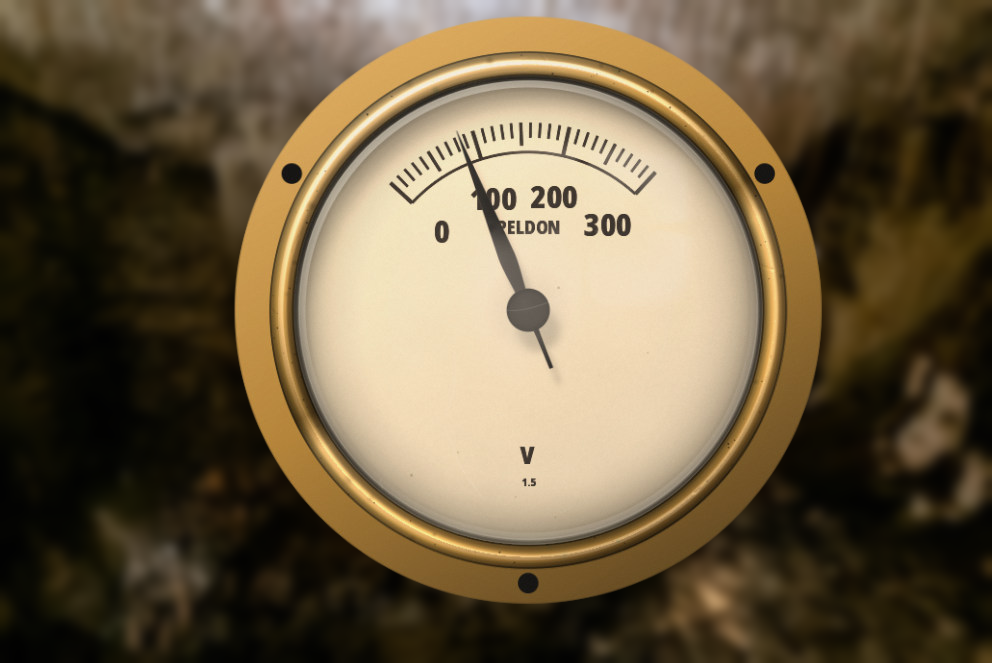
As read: 85 (V)
